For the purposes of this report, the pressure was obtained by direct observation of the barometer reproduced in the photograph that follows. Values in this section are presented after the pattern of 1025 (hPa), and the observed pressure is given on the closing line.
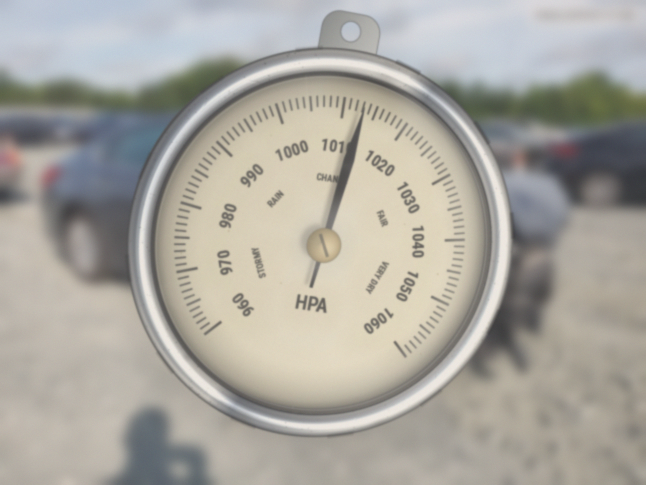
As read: 1013 (hPa)
